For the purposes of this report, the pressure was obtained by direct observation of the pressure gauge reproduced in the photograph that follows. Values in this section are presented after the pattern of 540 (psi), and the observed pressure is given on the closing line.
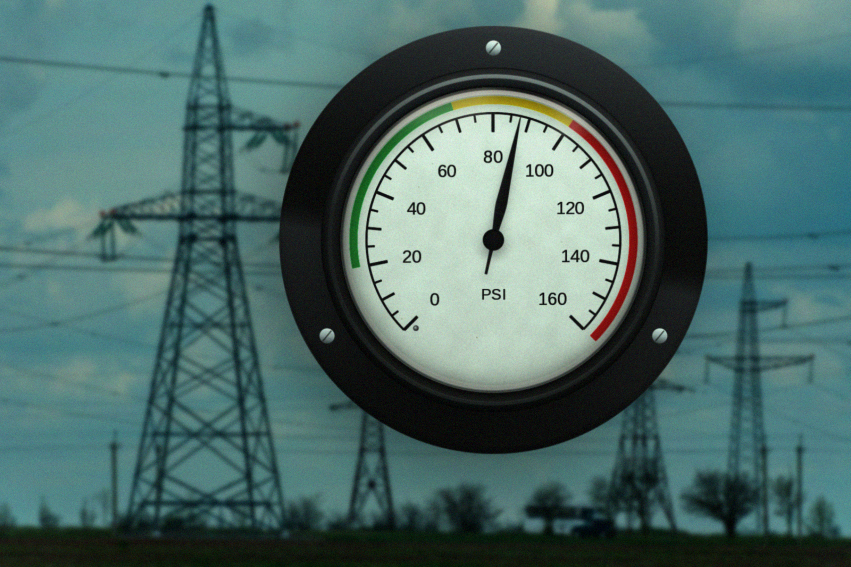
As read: 87.5 (psi)
